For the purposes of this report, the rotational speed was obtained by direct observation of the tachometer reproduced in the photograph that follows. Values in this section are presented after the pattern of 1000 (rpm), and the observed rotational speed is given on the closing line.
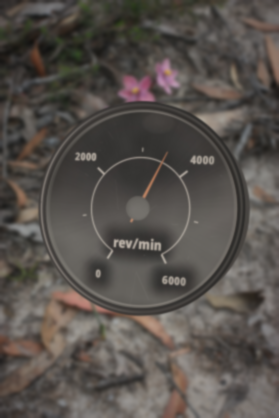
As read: 3500 (rpm)
